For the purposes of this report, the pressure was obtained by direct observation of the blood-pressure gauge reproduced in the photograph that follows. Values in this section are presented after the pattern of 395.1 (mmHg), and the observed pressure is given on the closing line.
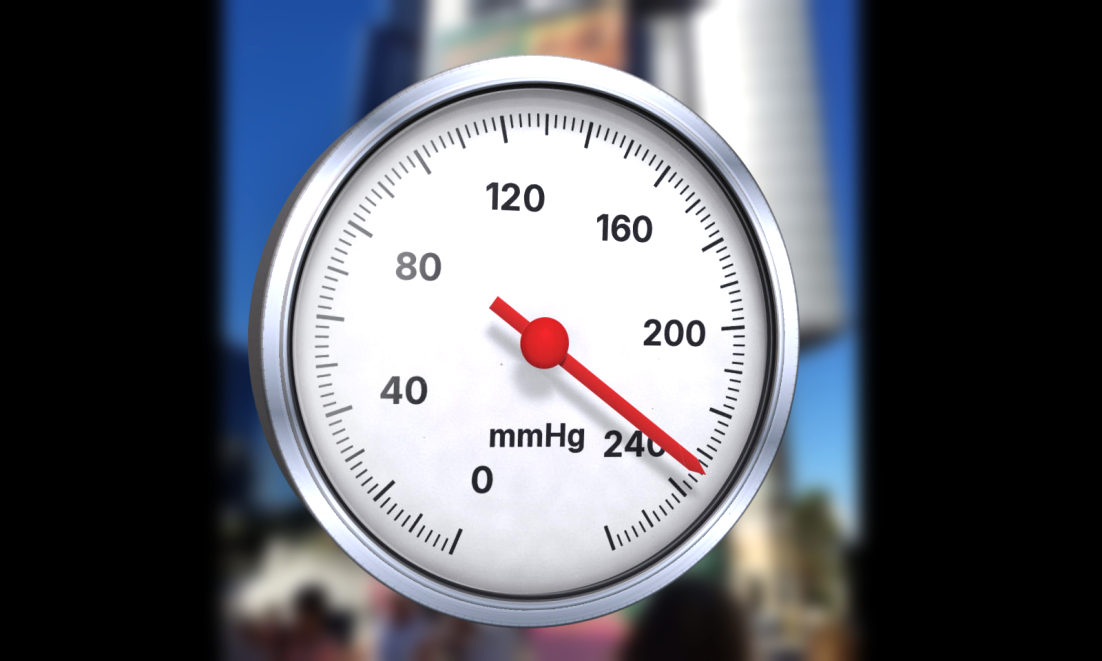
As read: 234 (mmHg)
